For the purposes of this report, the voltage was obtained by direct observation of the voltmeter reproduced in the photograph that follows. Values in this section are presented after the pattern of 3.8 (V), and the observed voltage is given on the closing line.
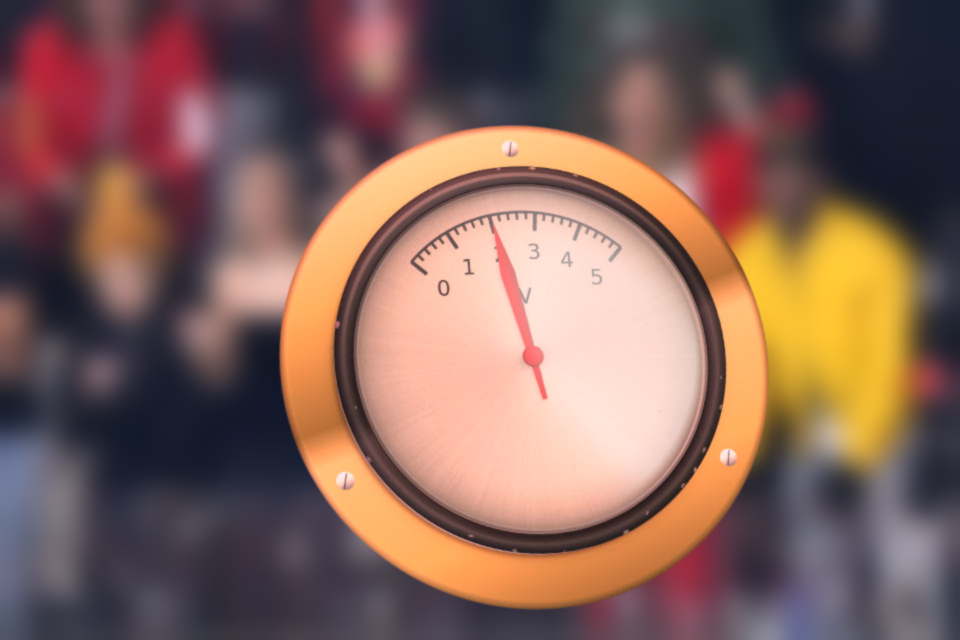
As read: 2 (V)
